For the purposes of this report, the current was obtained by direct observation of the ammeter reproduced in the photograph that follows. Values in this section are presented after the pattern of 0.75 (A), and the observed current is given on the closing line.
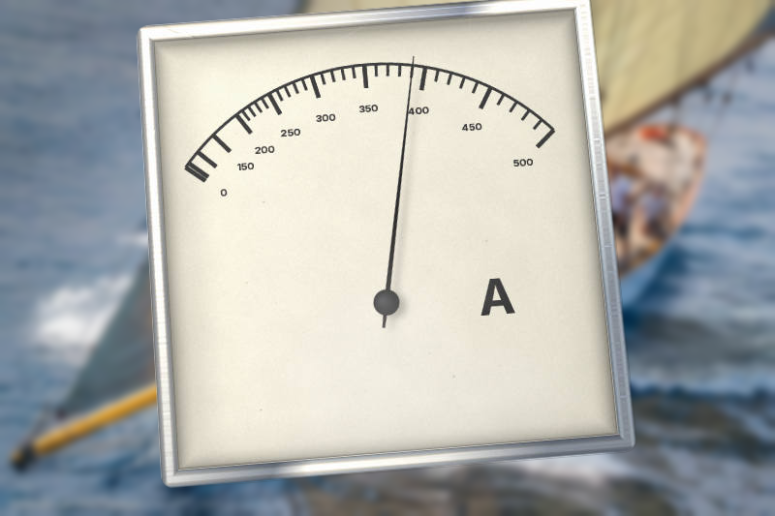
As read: 390 (A)
